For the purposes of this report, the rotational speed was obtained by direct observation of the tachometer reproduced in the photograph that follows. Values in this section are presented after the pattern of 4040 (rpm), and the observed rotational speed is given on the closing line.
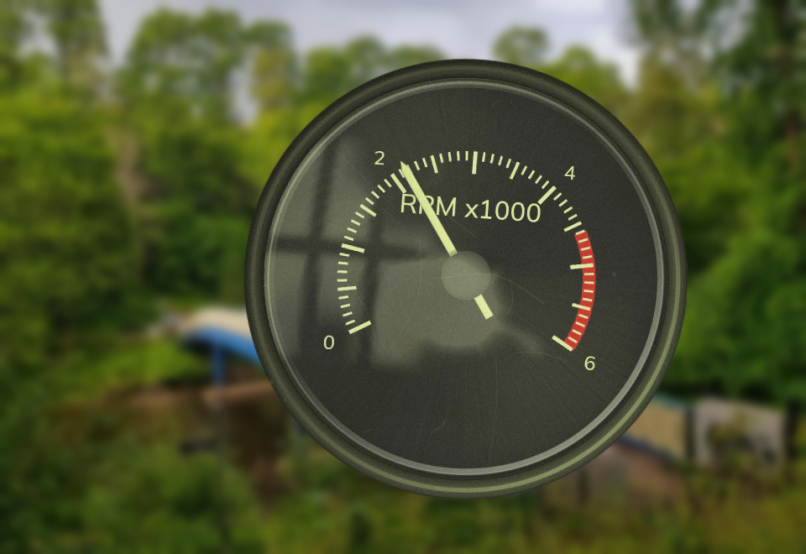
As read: 2150 (rpm)
